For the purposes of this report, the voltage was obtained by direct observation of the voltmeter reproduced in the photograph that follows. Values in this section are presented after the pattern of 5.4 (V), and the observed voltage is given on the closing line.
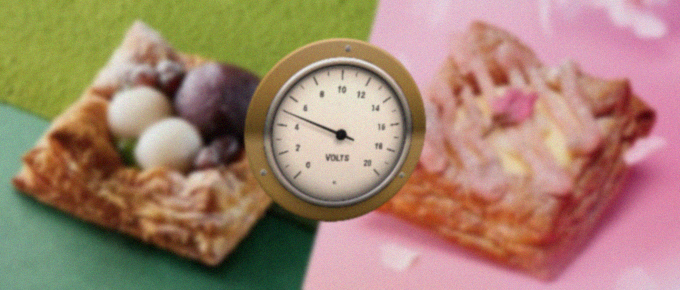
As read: 5 (V)
